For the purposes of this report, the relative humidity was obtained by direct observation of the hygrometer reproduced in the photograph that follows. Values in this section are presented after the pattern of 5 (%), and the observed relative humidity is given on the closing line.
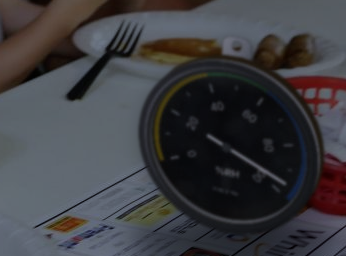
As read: 95 (%)
